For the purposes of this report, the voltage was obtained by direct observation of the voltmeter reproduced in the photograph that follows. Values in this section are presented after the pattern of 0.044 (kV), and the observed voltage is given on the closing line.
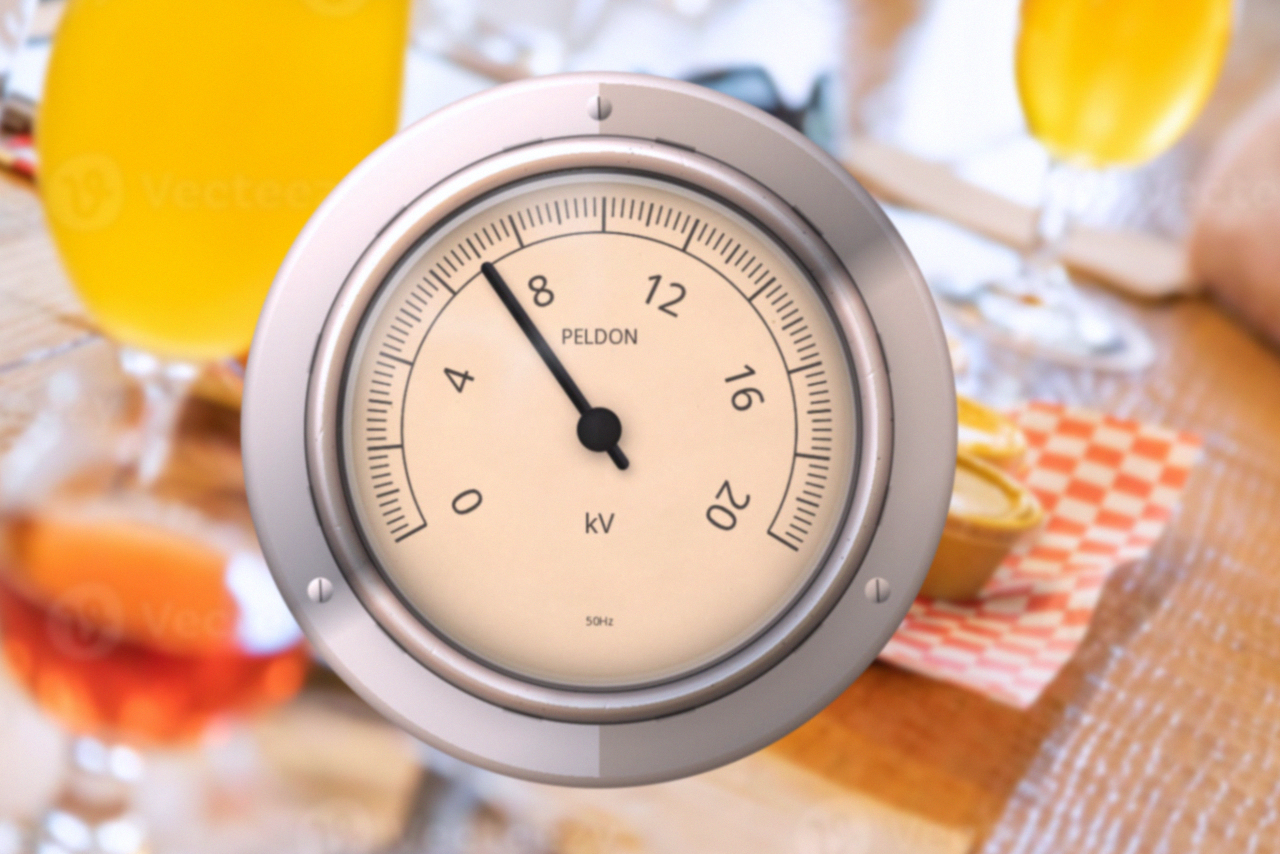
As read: 7 (kV)
